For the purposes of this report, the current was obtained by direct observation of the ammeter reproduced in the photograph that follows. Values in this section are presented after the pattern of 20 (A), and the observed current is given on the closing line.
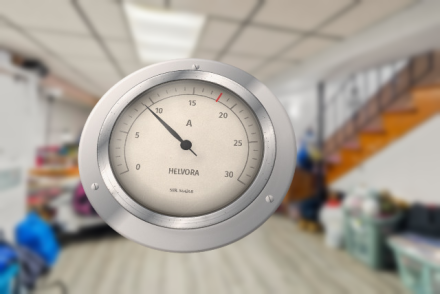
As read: 9 (A)
